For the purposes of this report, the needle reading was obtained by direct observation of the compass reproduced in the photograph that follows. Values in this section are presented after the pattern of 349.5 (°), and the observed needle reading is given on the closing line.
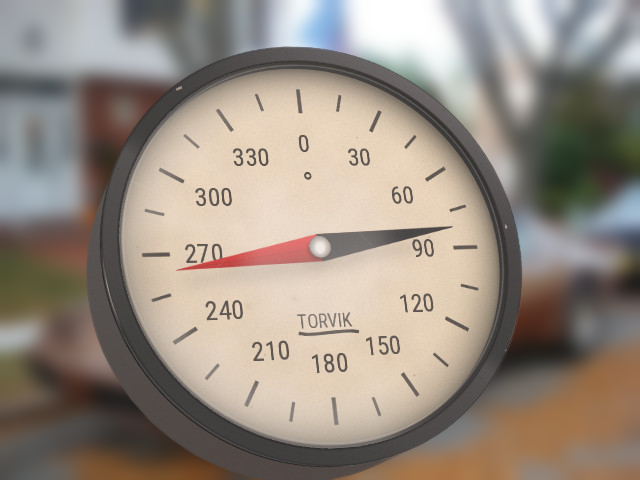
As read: 262.5 (°)
